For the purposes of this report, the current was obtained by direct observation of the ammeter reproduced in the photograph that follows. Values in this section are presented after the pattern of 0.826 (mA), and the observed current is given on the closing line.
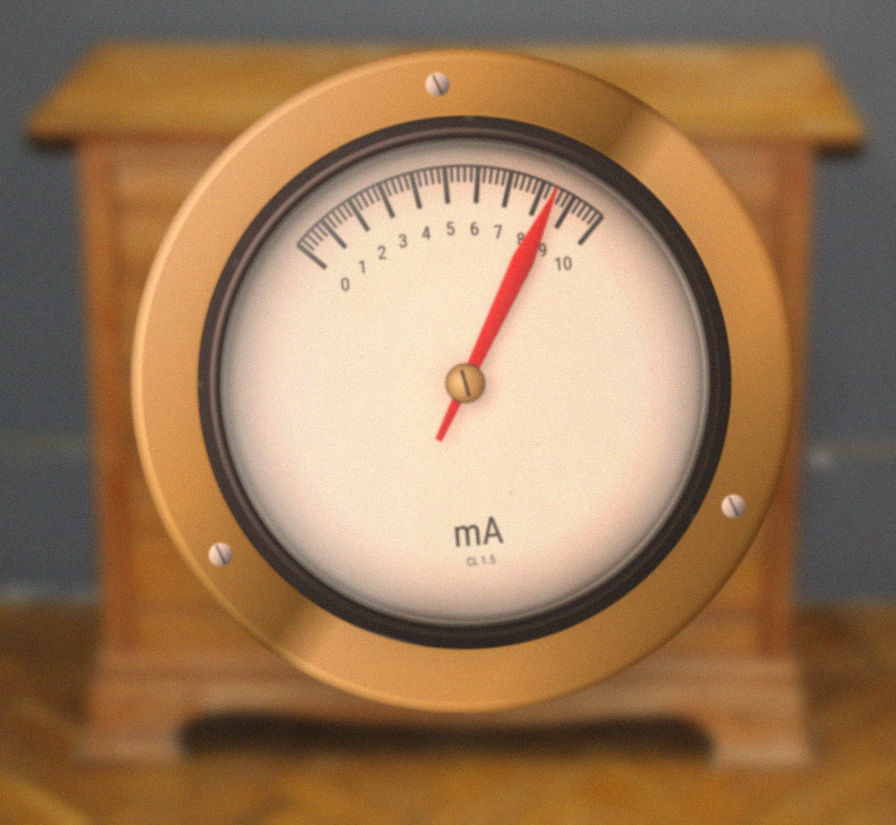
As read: 8.4 (mA)
